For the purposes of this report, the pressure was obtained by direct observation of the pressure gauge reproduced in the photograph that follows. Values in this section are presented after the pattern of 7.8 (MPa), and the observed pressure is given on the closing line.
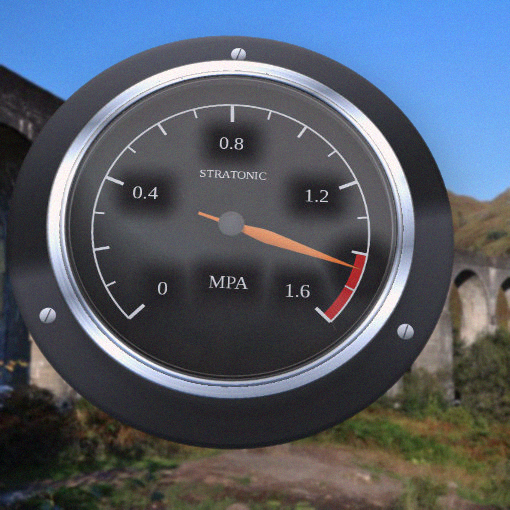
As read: 1.45 (MPa)
